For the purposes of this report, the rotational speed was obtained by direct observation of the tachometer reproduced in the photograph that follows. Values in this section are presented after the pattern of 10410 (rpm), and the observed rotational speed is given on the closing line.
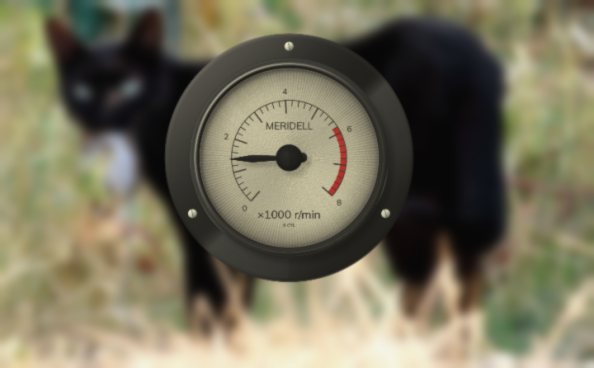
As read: 1400 (rpm)
